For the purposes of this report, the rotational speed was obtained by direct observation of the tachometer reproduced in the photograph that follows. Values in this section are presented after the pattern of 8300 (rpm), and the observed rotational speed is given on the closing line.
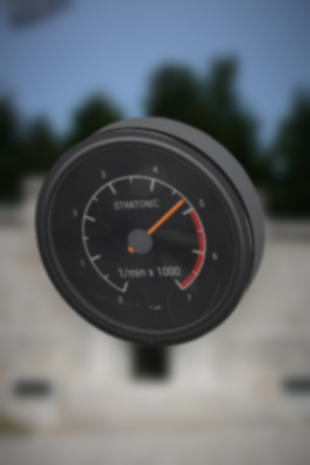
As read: 4750 (rpm)
